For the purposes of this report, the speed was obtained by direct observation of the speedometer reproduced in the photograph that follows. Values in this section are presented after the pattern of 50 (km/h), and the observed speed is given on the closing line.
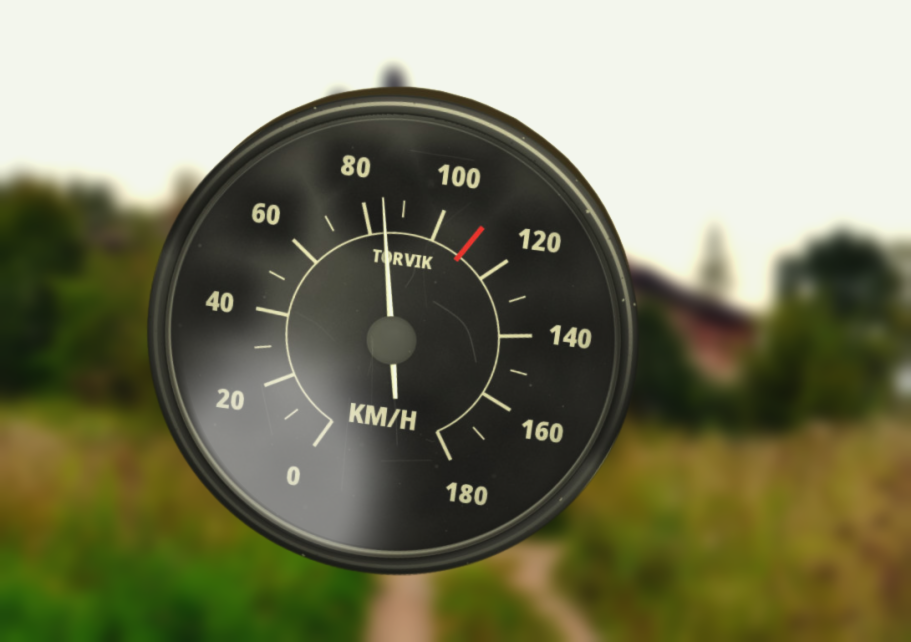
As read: 85 (km/h)
